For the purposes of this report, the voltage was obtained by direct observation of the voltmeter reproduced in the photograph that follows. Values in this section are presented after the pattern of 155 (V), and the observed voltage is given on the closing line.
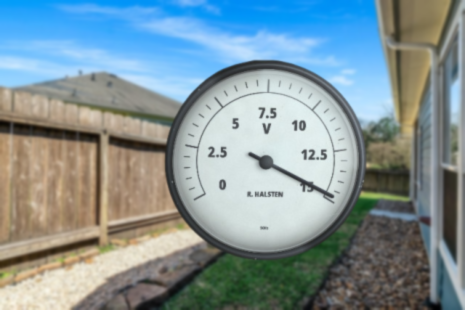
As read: 14.75 (V)
